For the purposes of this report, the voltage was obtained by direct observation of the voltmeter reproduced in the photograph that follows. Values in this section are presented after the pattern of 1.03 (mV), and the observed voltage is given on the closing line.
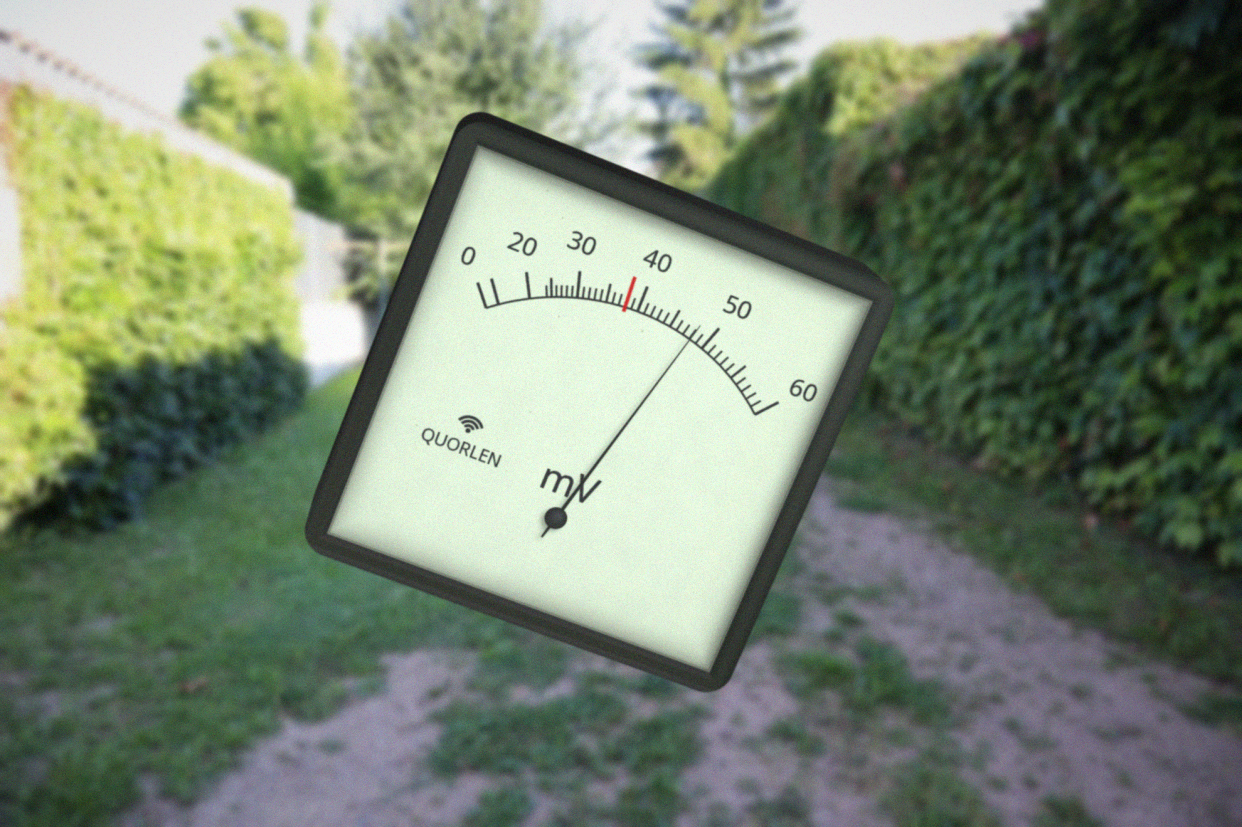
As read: 48 (mV)
